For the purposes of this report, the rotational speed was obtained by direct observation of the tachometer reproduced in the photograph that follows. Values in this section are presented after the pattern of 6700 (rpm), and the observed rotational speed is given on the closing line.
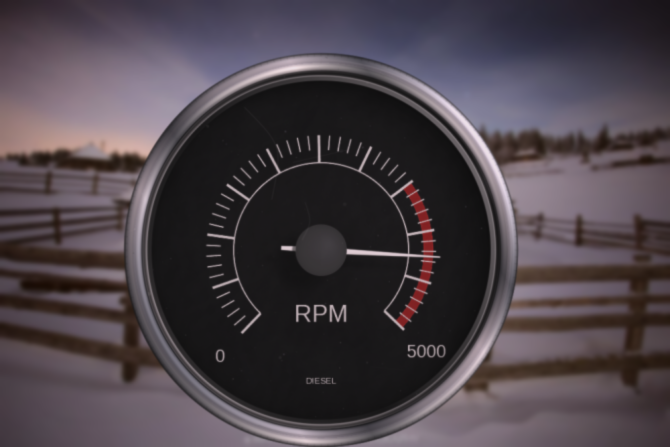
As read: 4250 (rpm)
